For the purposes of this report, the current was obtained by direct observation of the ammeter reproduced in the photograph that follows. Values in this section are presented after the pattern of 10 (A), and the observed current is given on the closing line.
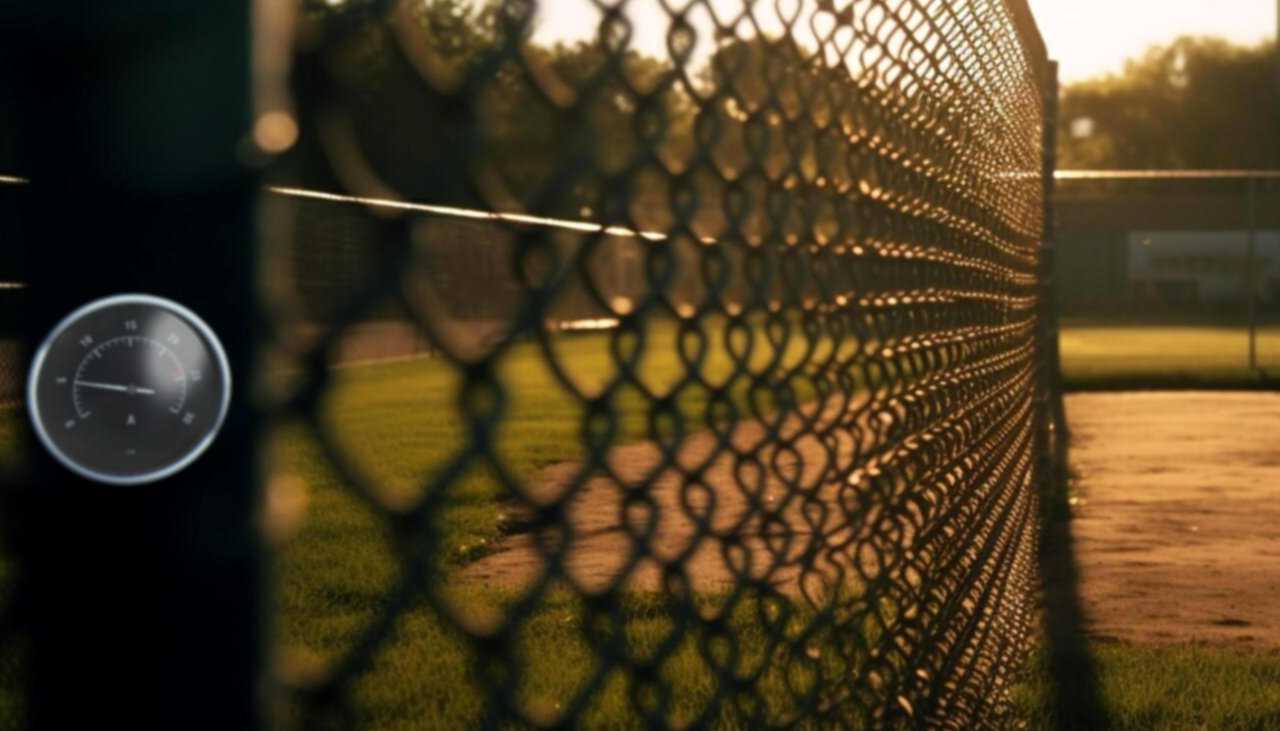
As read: 5 (A)
